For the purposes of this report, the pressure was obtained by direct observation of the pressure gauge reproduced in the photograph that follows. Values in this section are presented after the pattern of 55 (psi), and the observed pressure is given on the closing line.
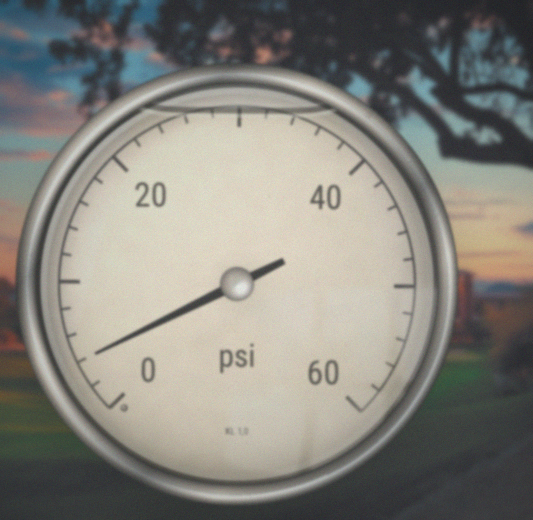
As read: 4 (psi)
